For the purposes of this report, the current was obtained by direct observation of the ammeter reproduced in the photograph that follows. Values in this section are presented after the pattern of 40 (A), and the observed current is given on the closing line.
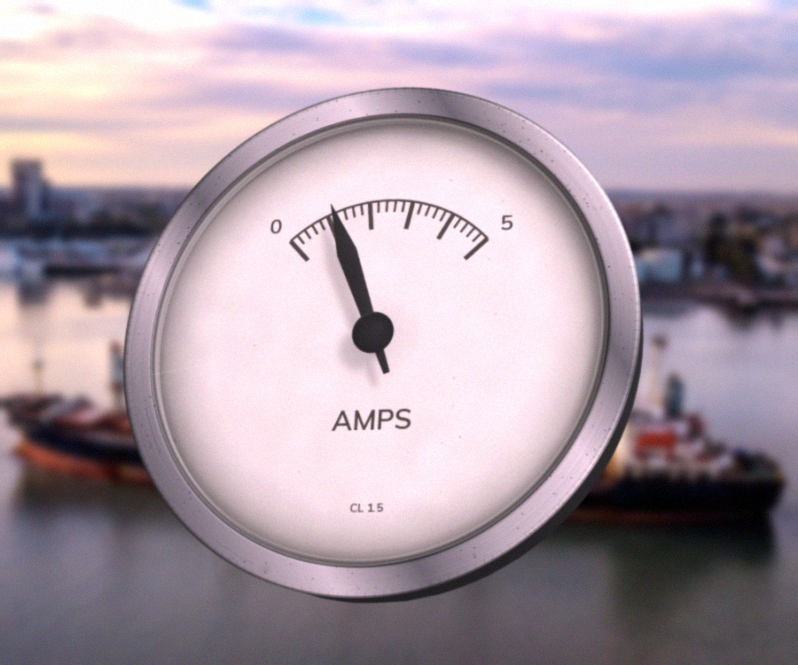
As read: 1.2 (A)
